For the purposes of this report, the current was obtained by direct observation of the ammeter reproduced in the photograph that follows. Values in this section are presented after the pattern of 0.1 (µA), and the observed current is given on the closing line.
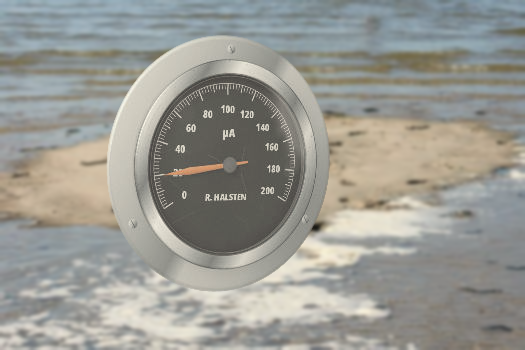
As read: 20 (µA)
